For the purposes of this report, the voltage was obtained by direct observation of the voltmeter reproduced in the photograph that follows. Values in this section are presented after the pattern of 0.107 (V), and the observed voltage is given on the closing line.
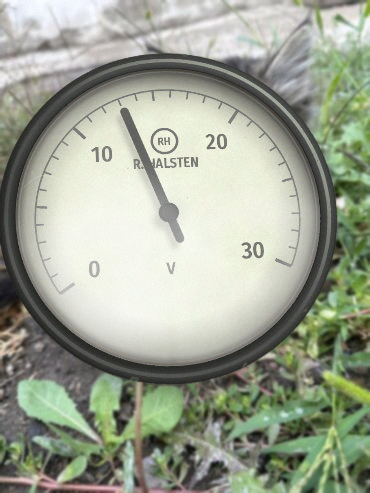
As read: 13 (V)
